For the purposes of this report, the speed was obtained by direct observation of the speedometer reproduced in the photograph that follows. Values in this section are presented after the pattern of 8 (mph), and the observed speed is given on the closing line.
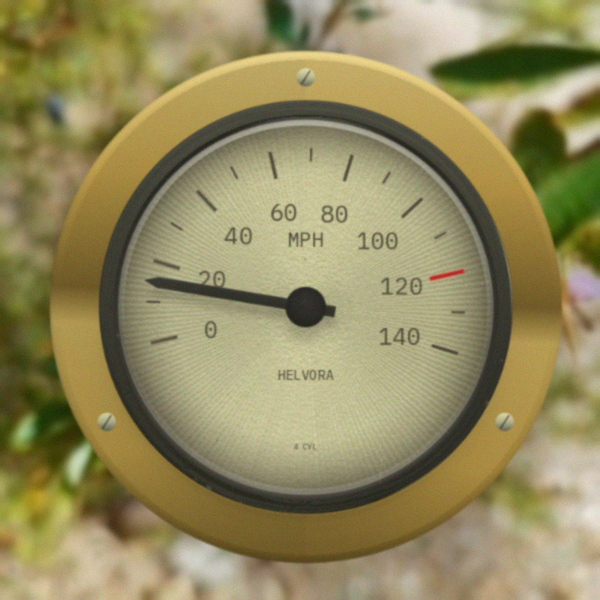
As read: 15 (mph)
